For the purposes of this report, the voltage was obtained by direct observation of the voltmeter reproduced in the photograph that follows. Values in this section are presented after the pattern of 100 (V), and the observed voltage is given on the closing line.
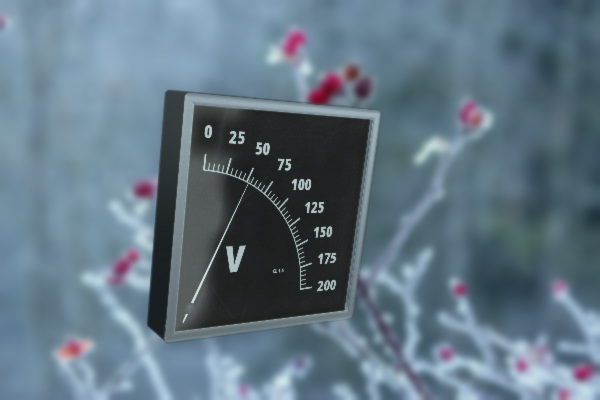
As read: 50 (V)
